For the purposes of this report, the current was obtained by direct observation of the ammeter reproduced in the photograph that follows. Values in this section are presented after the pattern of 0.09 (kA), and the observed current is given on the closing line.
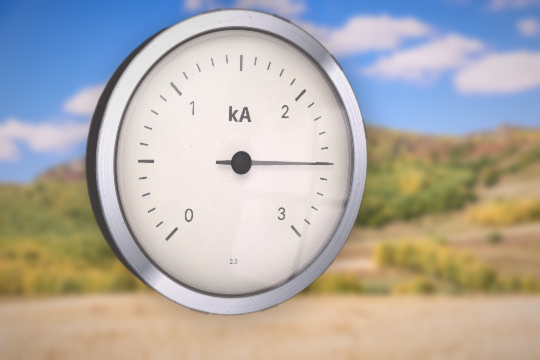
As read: 2.5 (kA)
